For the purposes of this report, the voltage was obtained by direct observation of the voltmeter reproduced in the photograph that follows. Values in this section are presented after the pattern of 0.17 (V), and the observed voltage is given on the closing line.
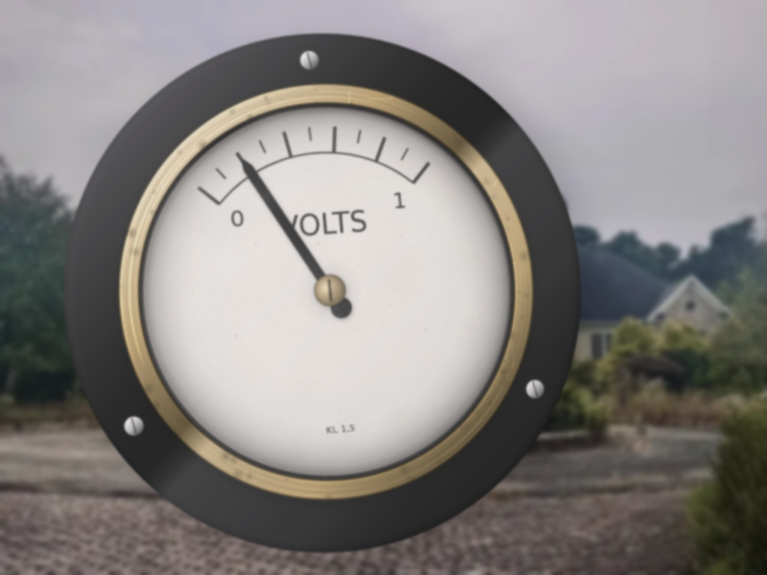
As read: 0.2 (V)
